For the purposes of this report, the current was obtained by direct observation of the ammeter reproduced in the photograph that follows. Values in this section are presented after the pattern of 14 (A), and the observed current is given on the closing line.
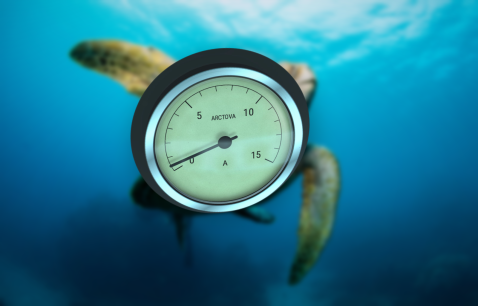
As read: 0.5 (A)
